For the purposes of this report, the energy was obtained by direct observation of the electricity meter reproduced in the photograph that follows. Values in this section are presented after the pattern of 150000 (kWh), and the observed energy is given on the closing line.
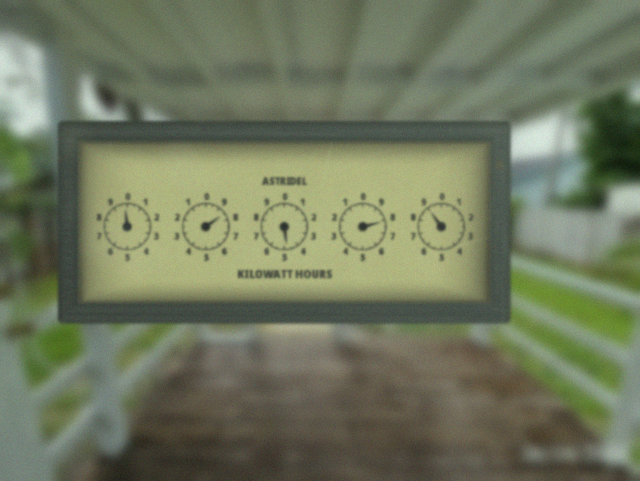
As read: 98479 (kWh)
